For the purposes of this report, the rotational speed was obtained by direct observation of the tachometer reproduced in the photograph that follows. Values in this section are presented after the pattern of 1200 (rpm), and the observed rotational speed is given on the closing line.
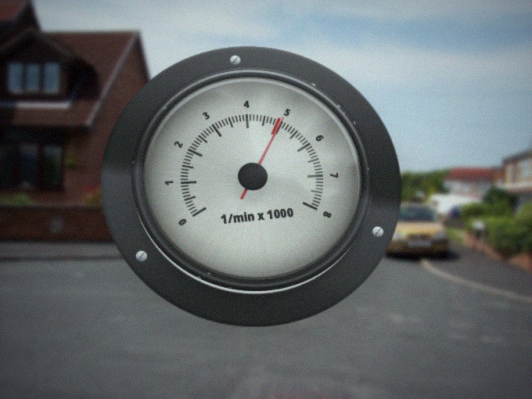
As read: 5000 (rpm)
